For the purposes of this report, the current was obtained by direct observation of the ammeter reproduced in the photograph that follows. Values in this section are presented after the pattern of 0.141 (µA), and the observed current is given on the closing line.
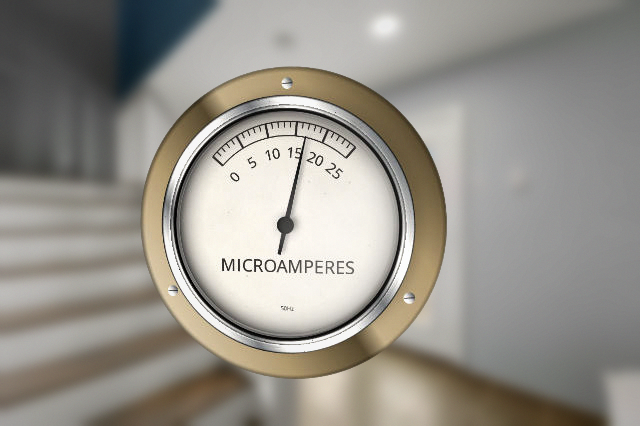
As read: 17 (µA)
